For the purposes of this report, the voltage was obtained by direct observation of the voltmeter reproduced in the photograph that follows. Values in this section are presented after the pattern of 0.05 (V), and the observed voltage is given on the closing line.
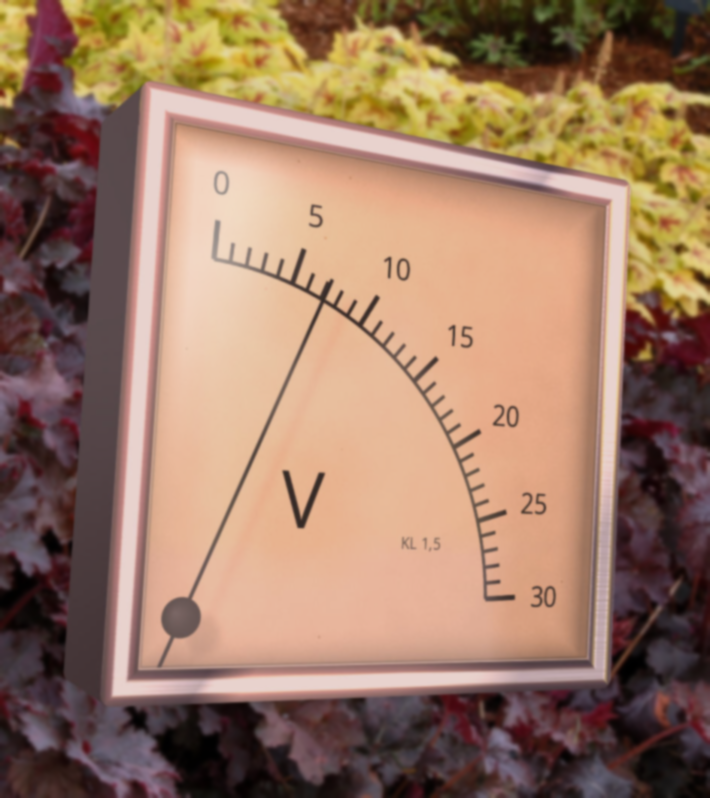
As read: 7 (V)
